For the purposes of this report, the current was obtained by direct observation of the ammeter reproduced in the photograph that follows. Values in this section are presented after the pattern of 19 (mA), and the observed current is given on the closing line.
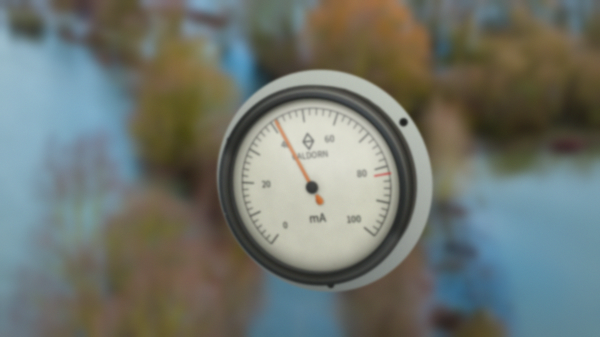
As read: 42 (mA)
